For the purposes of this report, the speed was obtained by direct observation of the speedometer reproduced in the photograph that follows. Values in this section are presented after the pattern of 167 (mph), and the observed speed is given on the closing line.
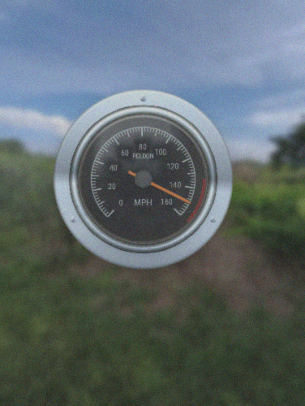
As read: 150 (mph)
